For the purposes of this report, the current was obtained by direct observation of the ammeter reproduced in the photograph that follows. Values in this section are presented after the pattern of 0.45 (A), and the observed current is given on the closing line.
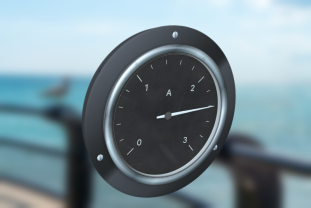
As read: 2.4 (A)
